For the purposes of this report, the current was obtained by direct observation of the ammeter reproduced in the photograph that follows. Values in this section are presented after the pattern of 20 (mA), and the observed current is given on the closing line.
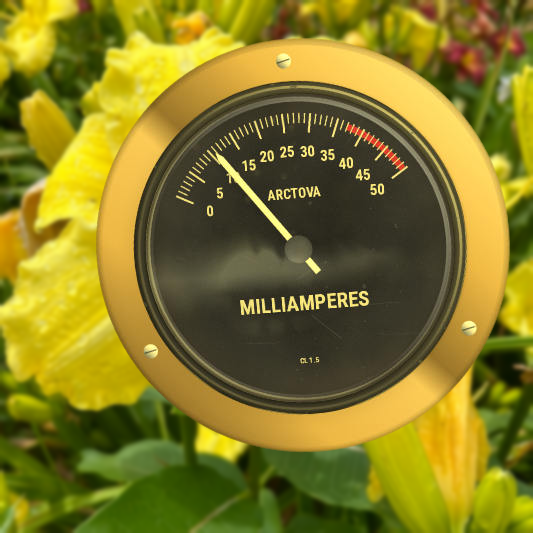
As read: 11 (mA)
